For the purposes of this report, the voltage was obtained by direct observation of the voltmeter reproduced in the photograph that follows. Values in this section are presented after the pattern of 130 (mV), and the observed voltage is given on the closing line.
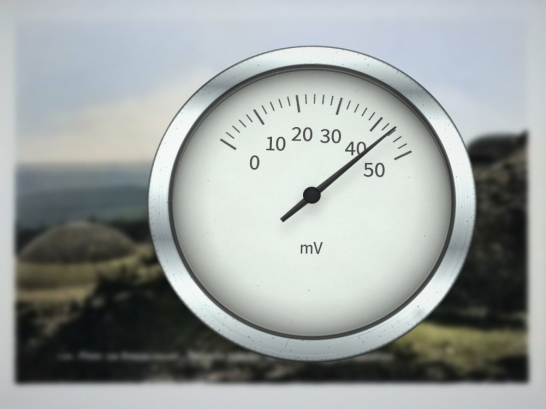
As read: 44 (mV)
